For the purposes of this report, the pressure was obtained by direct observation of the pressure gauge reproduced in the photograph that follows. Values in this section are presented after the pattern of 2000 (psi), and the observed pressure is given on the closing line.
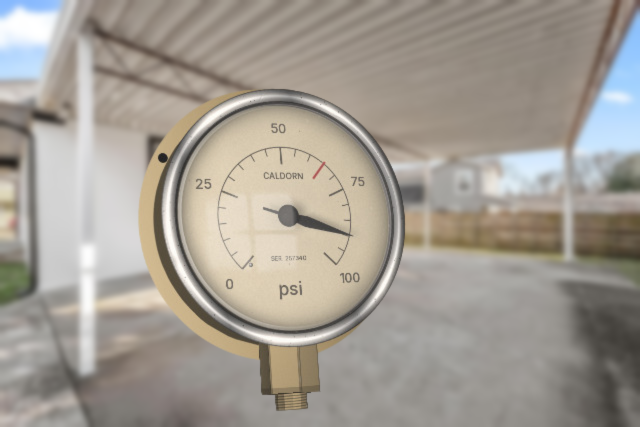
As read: 90 (psi)
